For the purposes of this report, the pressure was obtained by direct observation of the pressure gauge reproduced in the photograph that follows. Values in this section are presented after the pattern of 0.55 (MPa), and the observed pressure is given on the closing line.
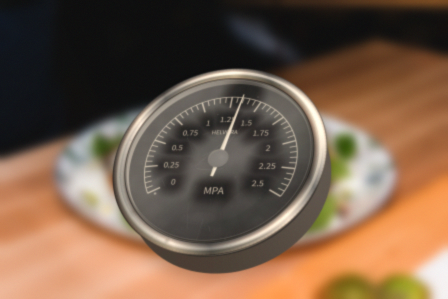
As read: 1.35 (MPa)
